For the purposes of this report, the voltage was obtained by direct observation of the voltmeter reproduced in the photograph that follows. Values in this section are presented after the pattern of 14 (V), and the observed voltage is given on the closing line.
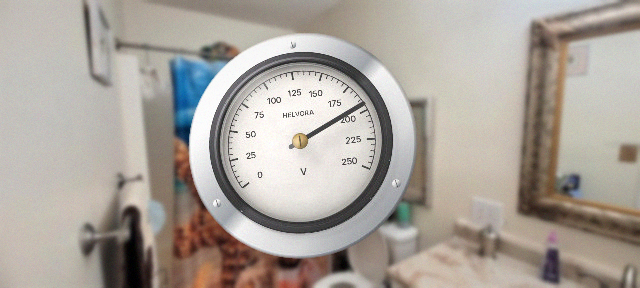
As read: 195 (V)
